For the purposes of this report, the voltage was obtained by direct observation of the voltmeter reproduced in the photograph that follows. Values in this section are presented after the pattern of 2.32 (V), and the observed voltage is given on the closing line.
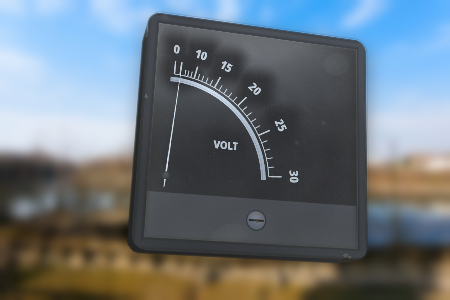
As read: 5 (V)
